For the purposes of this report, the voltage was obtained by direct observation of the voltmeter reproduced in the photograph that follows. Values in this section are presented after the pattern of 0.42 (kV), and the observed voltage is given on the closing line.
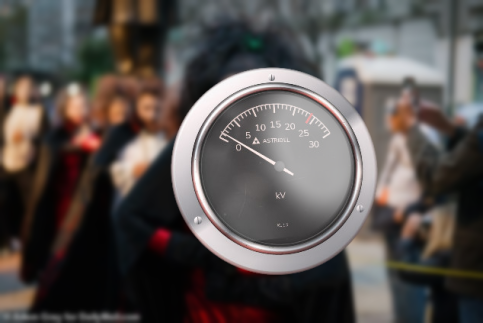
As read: 1 (kV)
